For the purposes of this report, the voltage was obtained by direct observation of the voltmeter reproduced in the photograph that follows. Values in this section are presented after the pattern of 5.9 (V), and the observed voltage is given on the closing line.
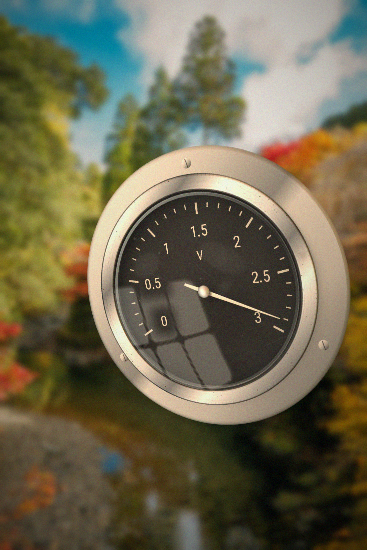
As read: 2.9 (V)
